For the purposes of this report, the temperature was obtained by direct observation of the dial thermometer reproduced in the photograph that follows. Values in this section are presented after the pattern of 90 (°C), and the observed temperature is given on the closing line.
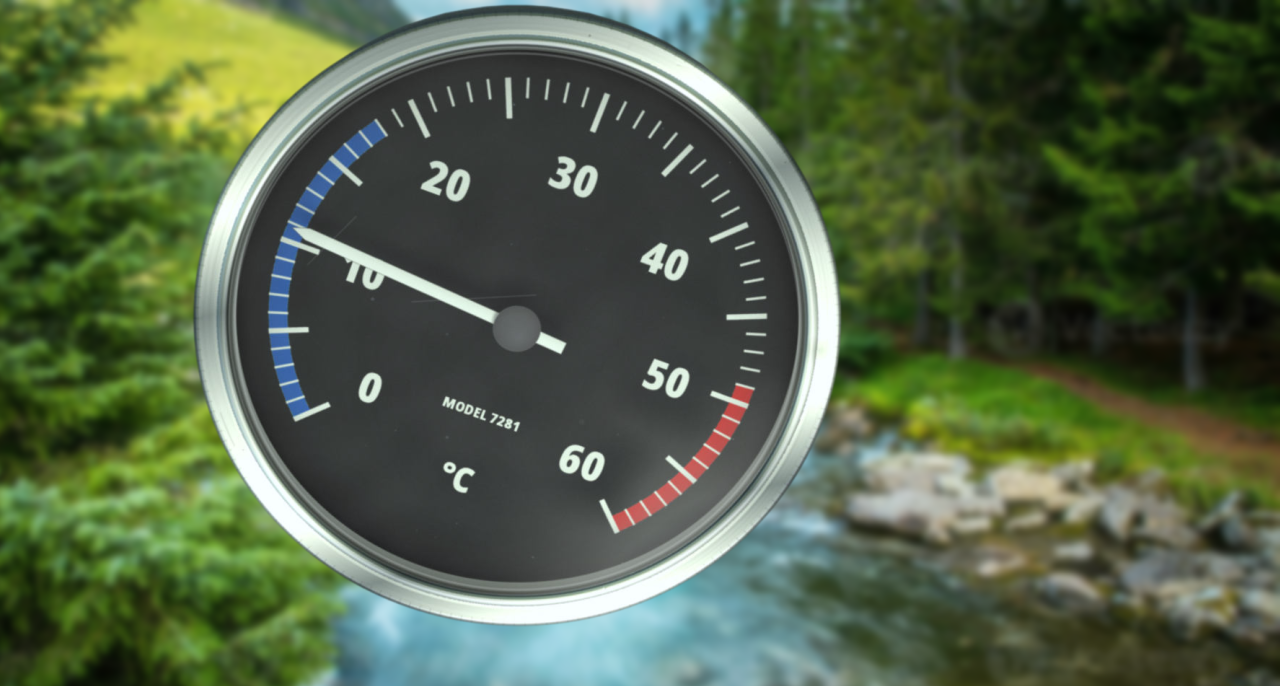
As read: 11 (°C)
